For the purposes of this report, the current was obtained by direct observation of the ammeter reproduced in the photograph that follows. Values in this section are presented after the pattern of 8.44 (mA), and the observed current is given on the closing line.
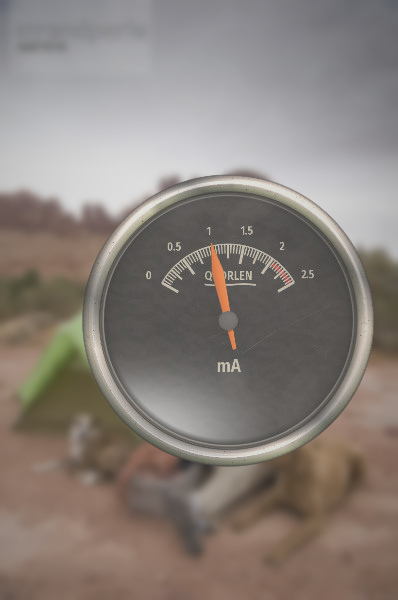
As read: 1 (mA)
